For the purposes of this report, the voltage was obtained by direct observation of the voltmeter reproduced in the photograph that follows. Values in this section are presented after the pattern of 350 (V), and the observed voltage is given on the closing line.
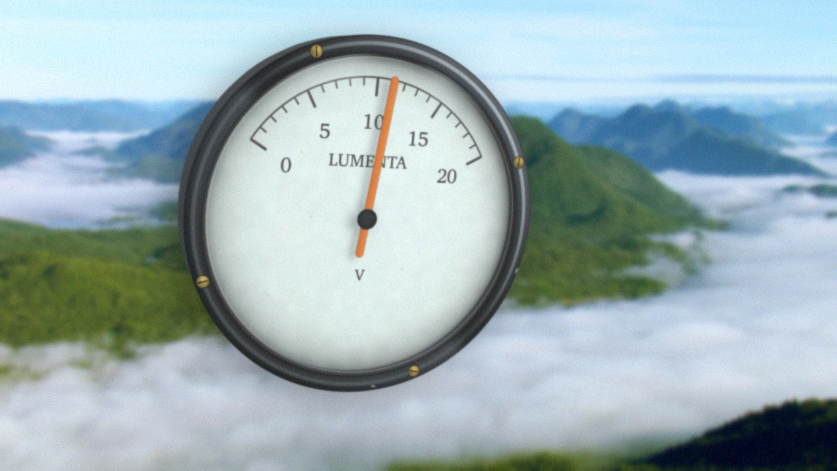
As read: 11 (V)
